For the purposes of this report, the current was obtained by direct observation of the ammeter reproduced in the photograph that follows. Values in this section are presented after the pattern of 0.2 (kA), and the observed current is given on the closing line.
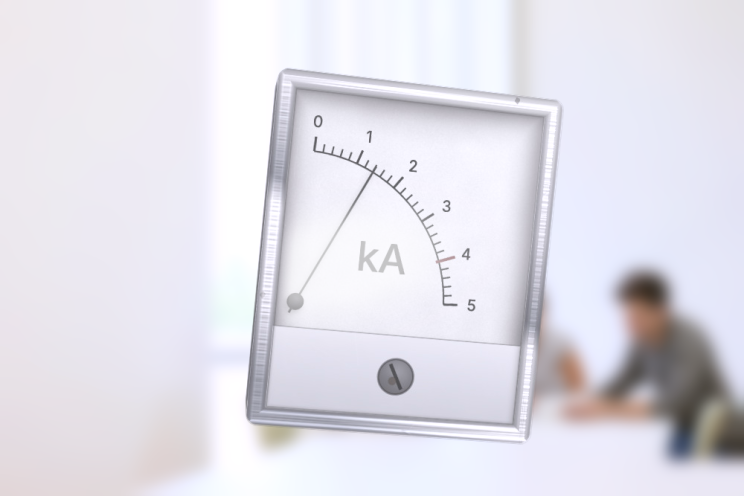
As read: 1.4 (kA)
